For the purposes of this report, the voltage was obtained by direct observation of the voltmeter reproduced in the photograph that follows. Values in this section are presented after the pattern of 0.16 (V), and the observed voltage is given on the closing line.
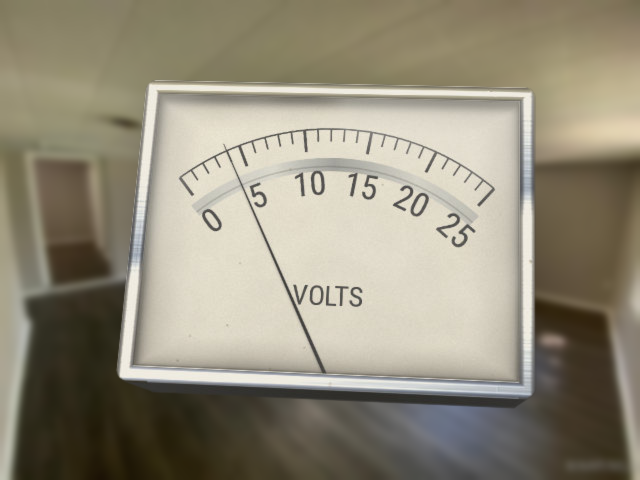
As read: 4 (V)
